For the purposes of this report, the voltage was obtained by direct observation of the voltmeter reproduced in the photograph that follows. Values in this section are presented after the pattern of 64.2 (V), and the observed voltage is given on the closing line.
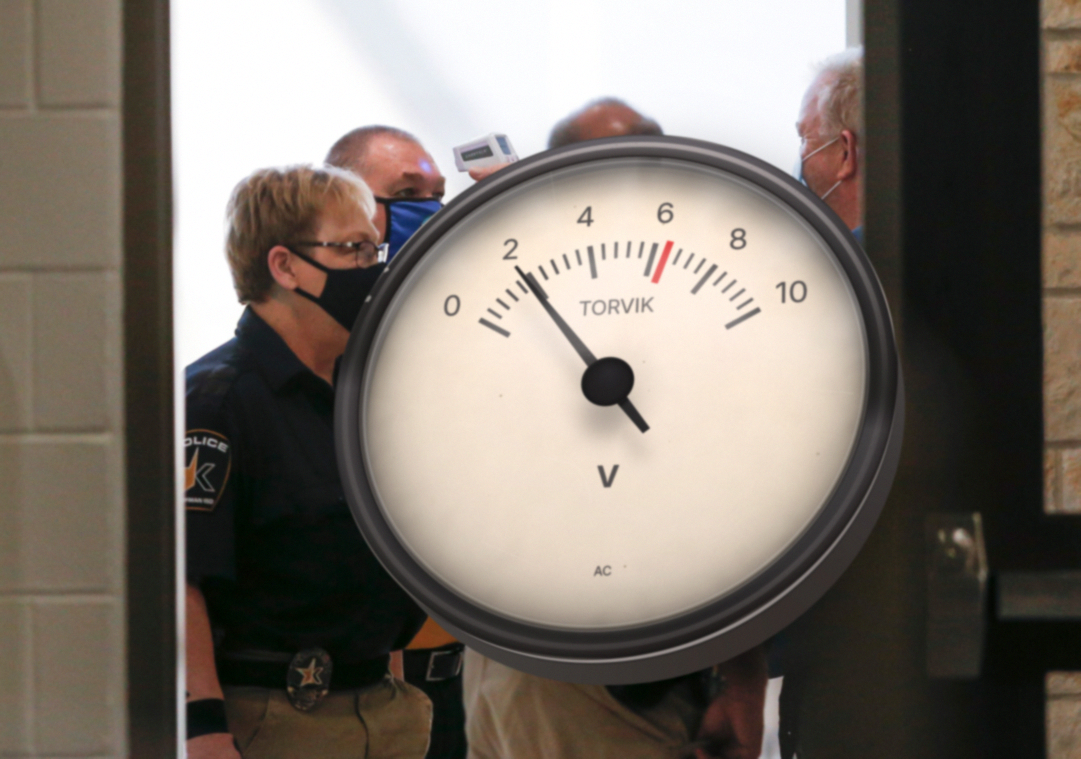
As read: 1.8 (V)
